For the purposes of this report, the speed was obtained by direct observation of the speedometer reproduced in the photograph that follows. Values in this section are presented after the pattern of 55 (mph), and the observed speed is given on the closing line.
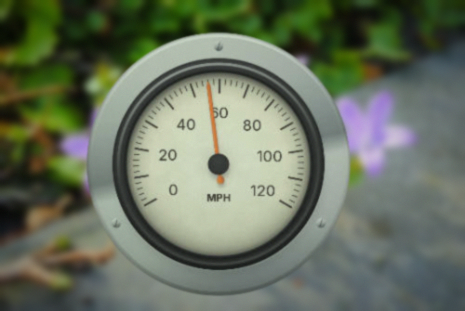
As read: 56 (mph)
